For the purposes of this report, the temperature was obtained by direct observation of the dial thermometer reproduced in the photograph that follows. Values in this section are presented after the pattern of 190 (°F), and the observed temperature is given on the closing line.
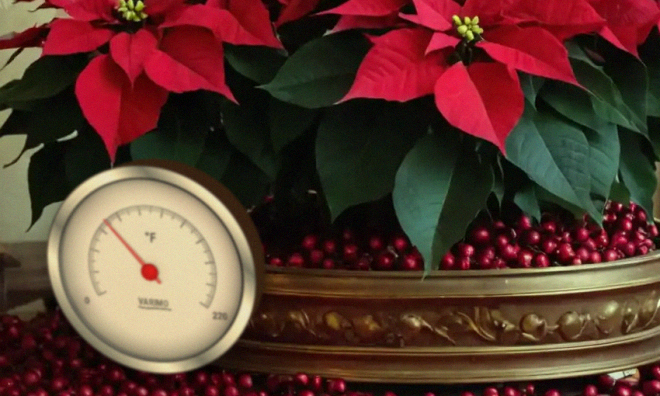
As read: 70 (°F)
